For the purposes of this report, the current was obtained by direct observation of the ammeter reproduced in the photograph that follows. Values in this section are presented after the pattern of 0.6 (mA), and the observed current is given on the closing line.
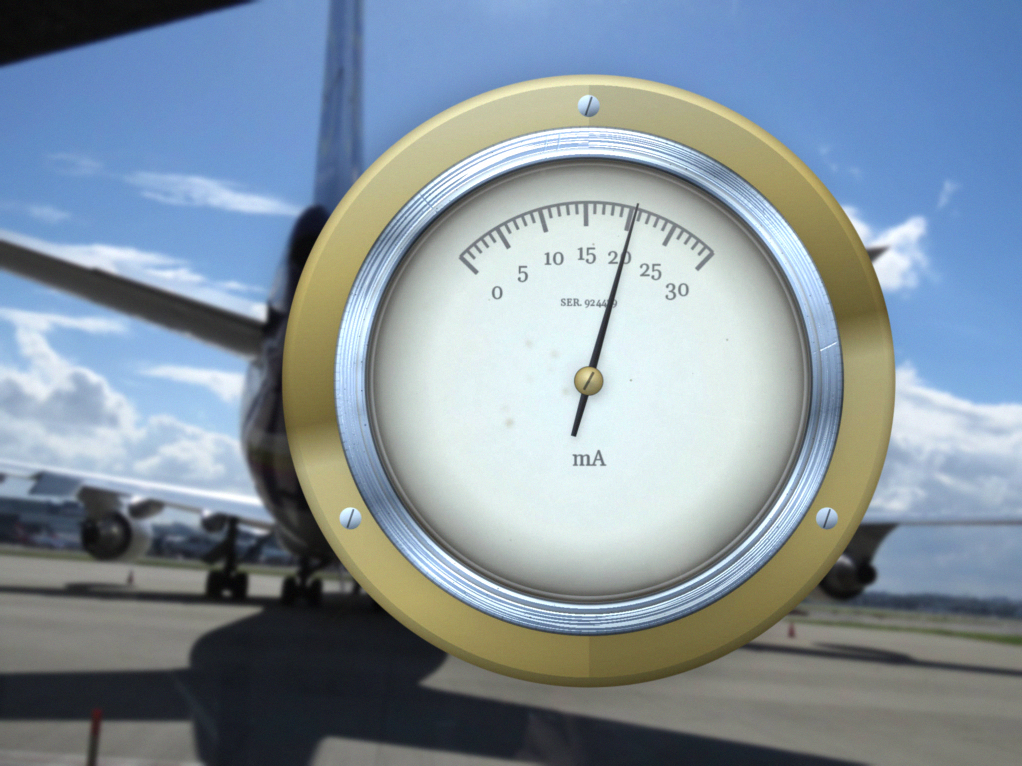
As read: 20.5 (mA)
